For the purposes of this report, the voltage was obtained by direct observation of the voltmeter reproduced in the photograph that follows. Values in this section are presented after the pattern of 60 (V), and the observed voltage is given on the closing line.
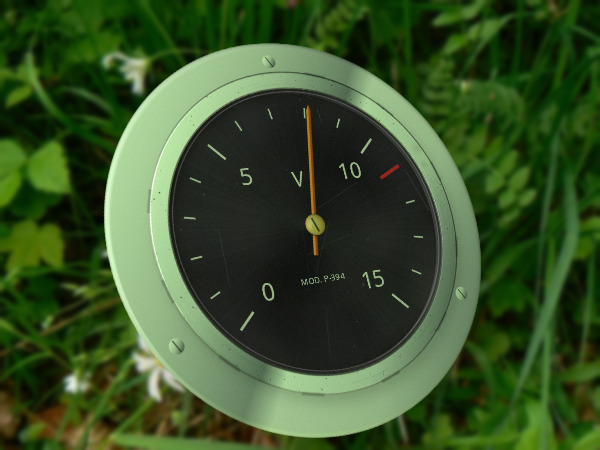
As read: 8 (V)
